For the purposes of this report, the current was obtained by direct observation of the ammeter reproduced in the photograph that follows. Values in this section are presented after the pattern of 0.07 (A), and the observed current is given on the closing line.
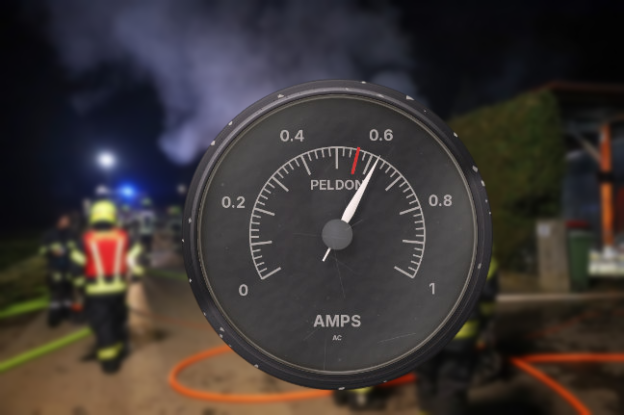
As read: 0.62 (A)
